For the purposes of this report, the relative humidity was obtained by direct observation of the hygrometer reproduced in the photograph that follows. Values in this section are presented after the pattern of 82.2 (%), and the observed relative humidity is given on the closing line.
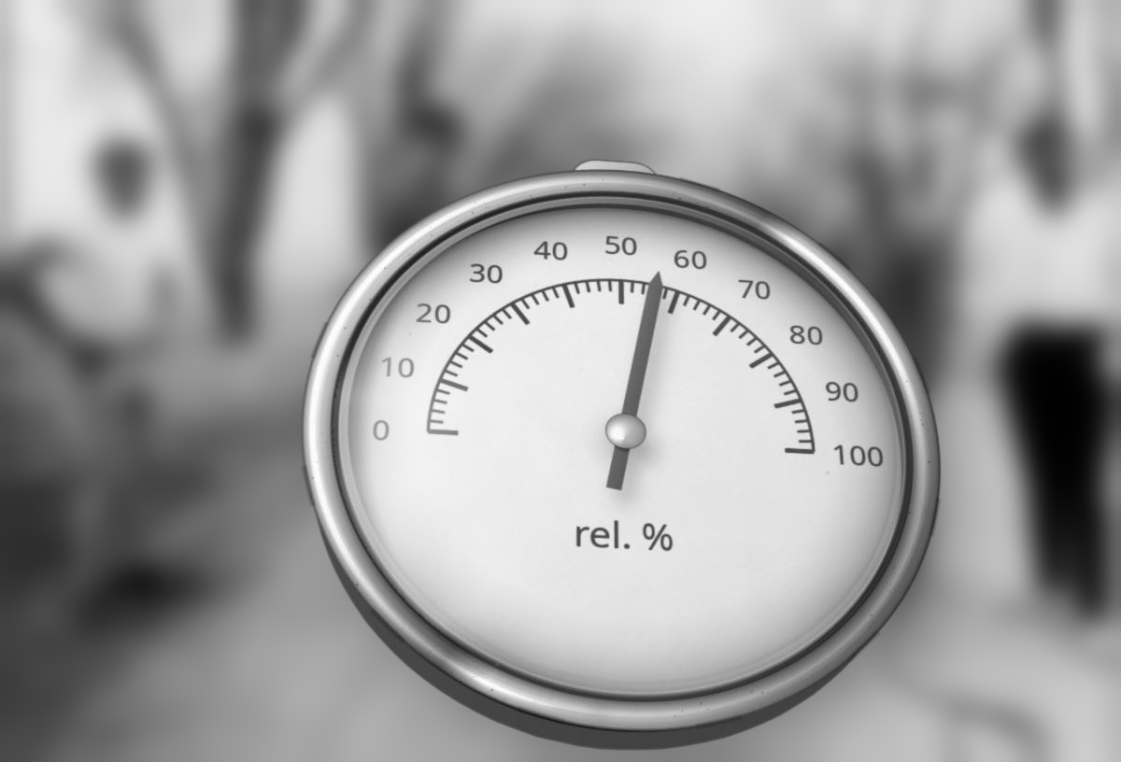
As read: 56 (%)
